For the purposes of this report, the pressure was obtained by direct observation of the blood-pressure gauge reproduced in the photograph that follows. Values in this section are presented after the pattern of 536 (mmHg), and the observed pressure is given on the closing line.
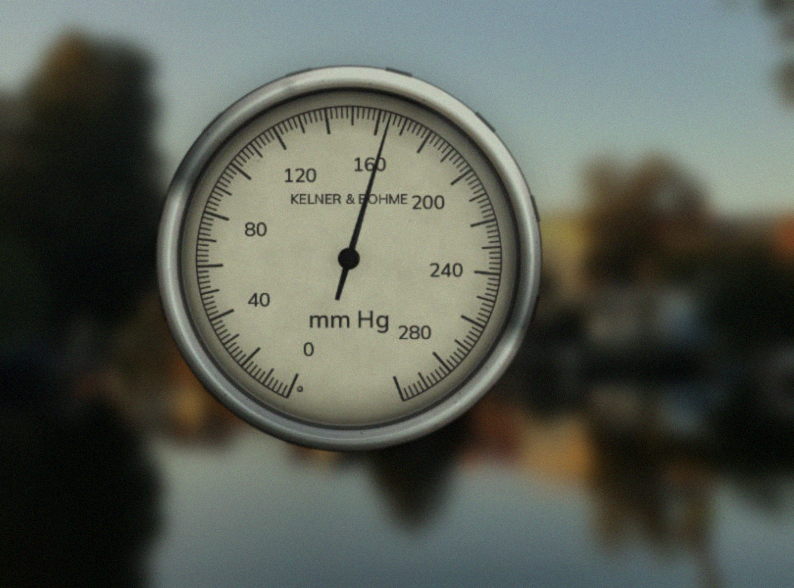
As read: 164 (mmHg)
